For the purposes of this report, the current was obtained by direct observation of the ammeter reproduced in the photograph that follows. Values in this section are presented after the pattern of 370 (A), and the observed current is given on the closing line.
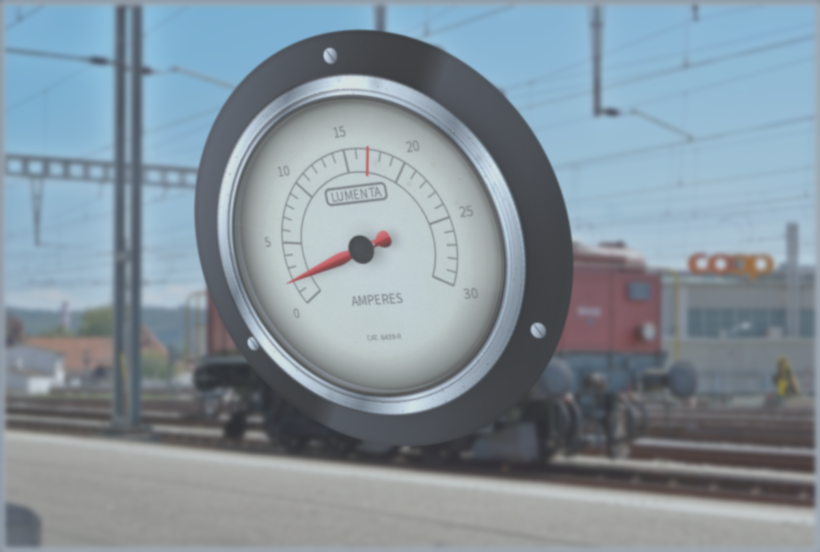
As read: 2 (A)
